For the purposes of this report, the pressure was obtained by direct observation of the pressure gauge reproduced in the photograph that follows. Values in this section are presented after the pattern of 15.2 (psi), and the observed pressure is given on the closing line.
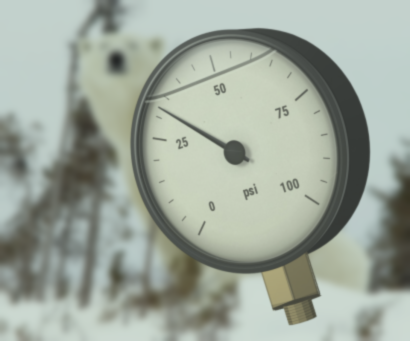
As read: 32.5 (psi)
